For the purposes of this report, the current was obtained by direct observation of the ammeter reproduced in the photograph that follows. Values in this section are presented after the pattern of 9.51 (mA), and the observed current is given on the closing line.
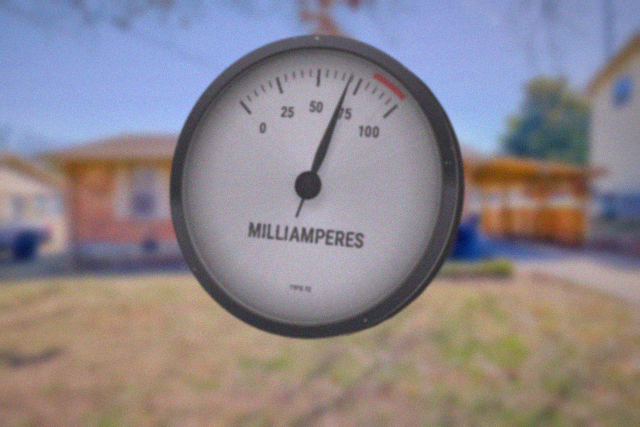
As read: 70 (mA)
